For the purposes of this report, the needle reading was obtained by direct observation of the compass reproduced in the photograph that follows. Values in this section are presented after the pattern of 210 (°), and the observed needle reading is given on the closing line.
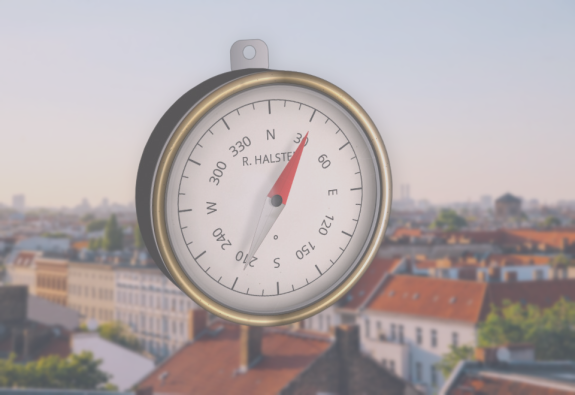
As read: 30 (°)
